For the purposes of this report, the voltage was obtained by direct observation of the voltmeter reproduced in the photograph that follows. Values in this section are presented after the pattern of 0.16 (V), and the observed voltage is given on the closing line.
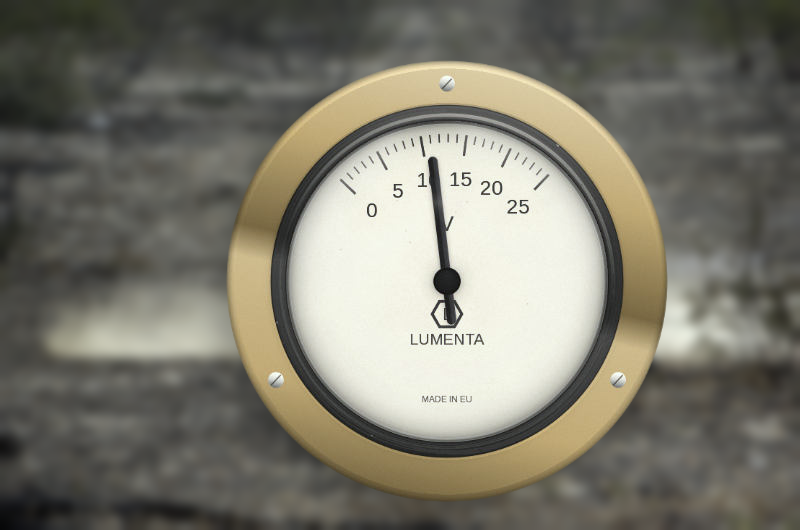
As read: 11 (V)
